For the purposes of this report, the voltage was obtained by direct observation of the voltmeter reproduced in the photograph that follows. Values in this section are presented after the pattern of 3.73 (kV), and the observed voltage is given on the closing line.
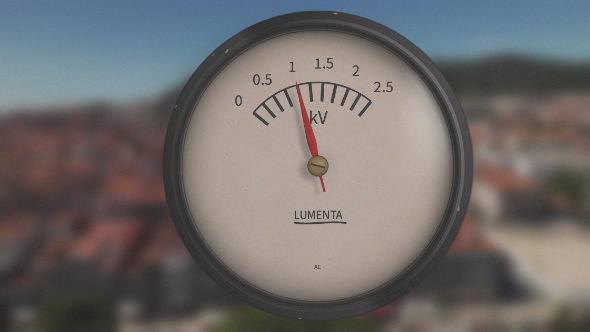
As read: 1 (kV)
